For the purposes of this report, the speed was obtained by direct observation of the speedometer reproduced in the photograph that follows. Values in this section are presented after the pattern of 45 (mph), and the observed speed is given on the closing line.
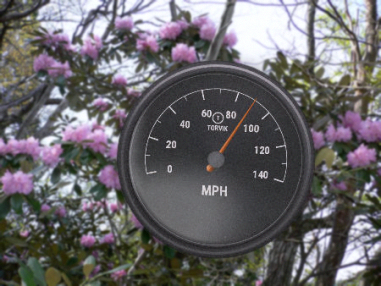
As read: 90 (mph)
